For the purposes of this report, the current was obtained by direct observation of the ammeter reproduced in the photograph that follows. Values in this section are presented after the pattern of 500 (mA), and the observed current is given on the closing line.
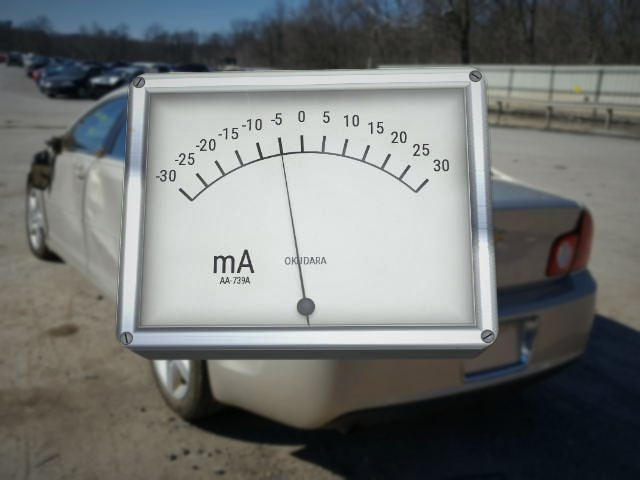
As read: -5 (mA)
